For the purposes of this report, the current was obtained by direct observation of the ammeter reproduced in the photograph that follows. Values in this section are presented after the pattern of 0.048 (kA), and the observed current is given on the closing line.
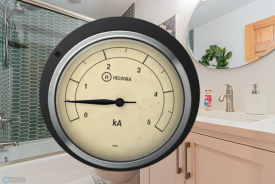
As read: 0.5 (kA)
